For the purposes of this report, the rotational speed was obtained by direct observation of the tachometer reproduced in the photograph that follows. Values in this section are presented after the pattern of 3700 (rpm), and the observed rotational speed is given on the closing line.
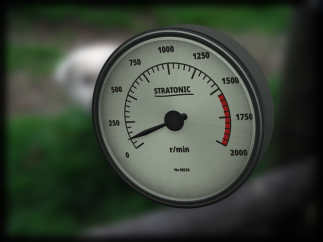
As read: 100 (rpm)
